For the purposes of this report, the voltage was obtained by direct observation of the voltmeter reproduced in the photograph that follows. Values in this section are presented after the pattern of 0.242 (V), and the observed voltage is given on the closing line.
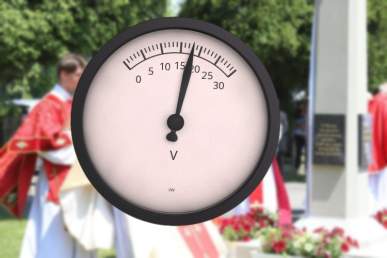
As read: 18 (V)
